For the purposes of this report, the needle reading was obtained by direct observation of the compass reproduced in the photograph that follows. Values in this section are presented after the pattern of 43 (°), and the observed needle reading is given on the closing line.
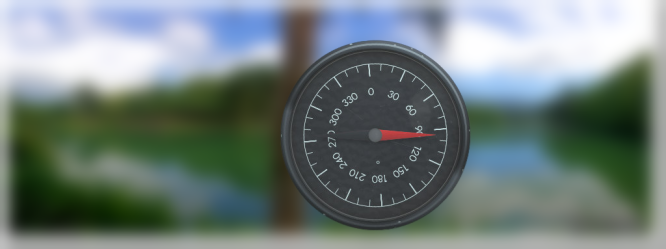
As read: 95 (°)
